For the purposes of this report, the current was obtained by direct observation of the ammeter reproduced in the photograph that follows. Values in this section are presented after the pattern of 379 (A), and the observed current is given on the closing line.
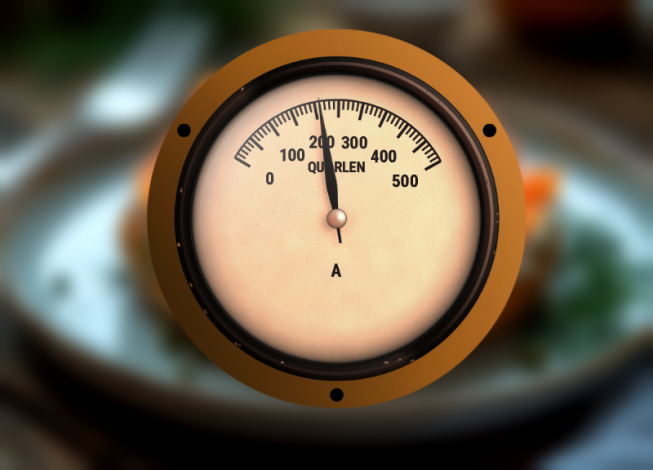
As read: 210 (A)
